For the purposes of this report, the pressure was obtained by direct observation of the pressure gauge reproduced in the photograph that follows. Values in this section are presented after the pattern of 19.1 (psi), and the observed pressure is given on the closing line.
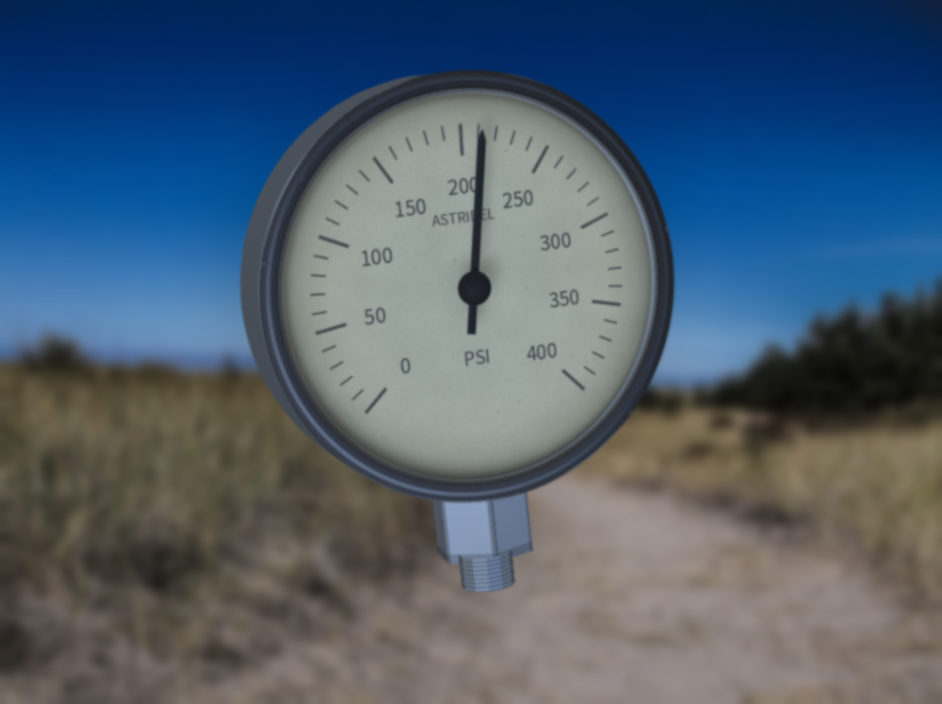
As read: 210 (psi)
